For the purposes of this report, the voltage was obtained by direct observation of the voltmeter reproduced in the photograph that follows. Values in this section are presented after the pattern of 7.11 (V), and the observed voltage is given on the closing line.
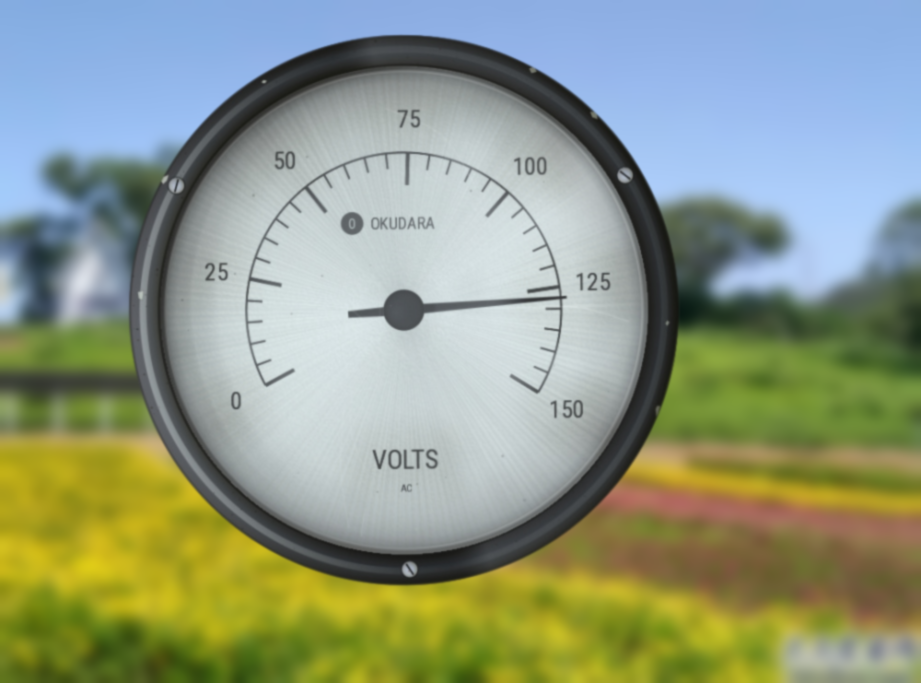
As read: 127.5 (V)
